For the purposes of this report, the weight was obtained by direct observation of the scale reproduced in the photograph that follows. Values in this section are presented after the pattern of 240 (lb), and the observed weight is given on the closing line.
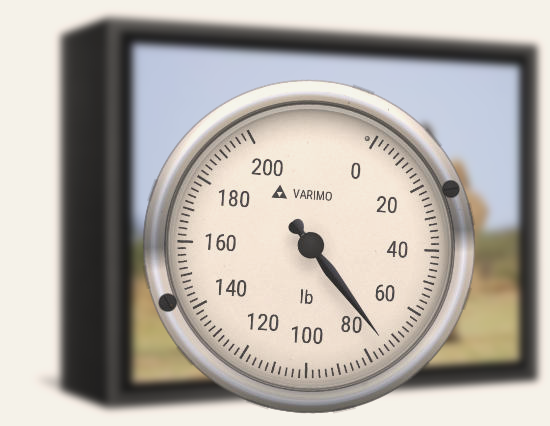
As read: 74 (lb)
